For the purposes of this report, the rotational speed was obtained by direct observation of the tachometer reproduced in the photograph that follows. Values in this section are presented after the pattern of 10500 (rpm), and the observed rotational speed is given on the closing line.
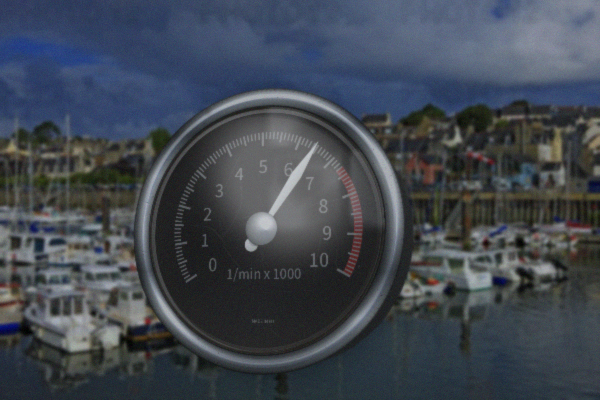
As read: 6500 (rpm)
